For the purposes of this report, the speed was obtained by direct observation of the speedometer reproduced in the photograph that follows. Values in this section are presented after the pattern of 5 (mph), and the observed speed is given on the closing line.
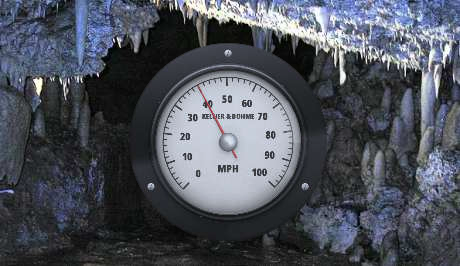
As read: 40 (mph)
